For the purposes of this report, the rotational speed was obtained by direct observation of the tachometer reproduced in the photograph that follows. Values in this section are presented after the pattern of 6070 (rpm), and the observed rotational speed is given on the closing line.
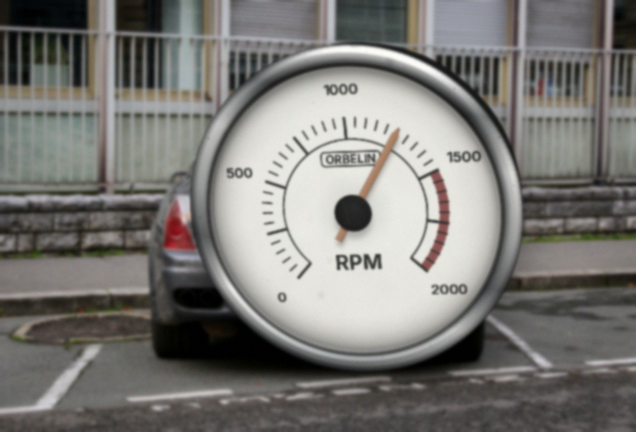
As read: 1250 (rpm)
